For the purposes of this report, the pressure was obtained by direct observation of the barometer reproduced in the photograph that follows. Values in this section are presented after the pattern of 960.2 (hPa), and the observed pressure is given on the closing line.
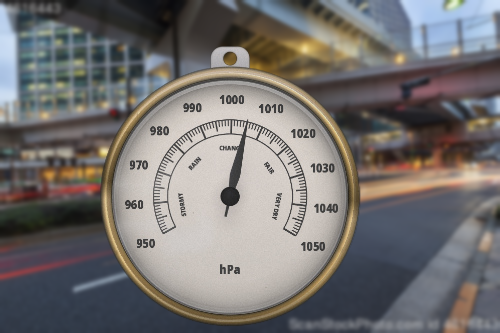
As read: 1005 (hPa)
